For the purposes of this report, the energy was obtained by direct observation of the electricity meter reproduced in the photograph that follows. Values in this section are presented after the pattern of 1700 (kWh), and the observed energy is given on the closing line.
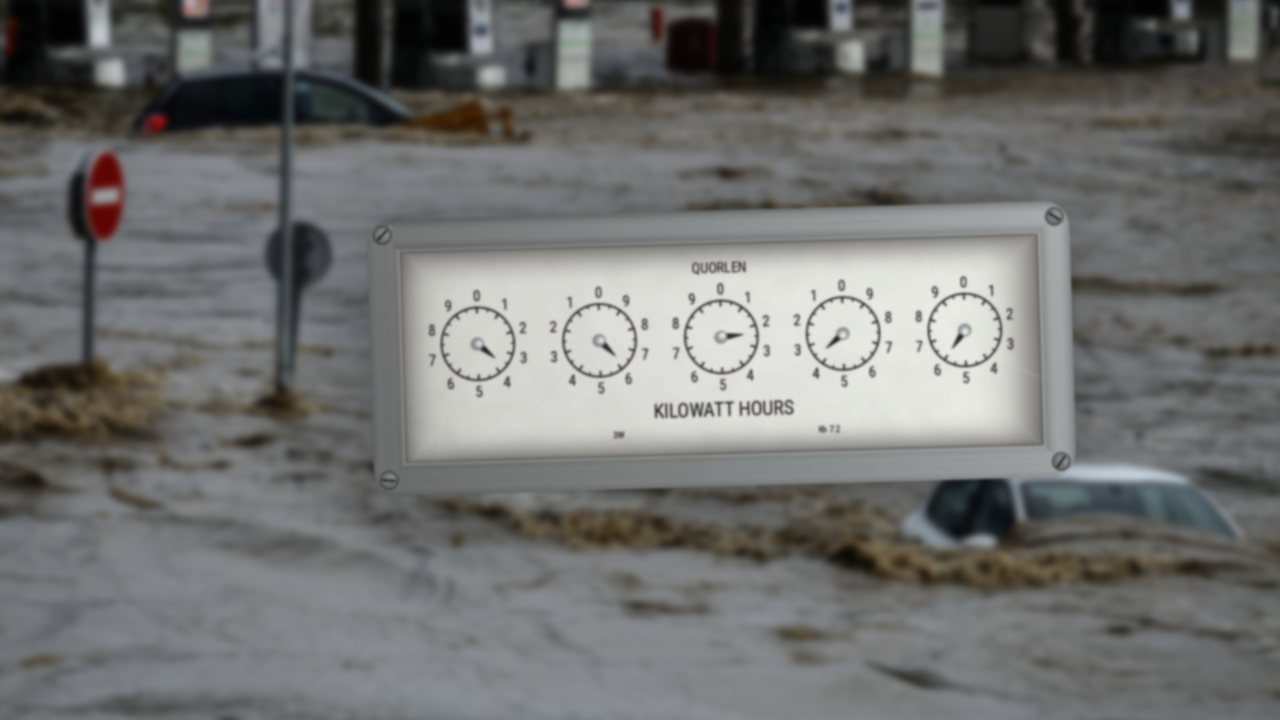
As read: 36236 (kWh)
